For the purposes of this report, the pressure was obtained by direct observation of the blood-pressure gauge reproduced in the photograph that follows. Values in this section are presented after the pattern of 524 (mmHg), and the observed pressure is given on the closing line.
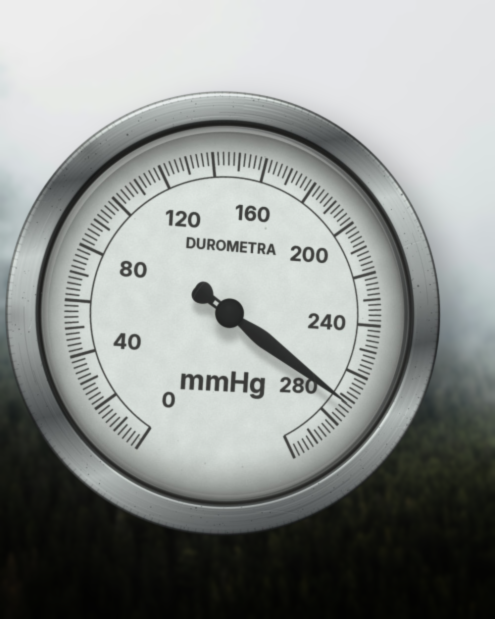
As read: 272 (mmHg)
